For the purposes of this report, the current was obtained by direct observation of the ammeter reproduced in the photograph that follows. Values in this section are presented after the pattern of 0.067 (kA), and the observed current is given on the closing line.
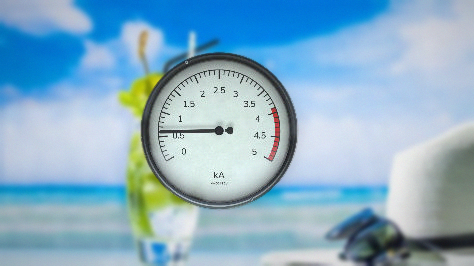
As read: 0.6 (kA)
